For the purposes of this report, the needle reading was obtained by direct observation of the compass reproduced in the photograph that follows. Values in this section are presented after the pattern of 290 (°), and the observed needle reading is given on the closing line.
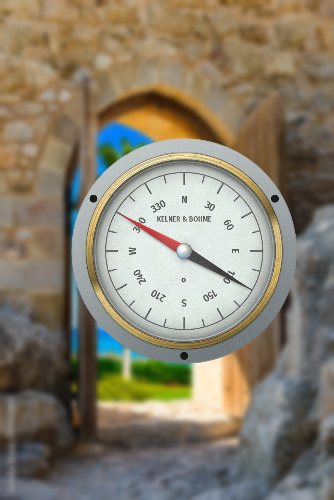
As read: 300 (°)
